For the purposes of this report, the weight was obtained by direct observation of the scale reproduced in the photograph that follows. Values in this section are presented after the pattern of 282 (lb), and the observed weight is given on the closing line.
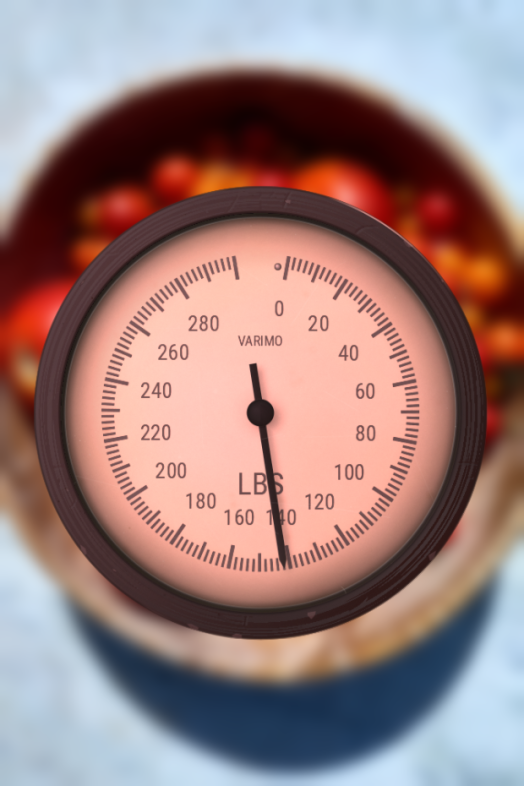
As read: 142 (lb)
